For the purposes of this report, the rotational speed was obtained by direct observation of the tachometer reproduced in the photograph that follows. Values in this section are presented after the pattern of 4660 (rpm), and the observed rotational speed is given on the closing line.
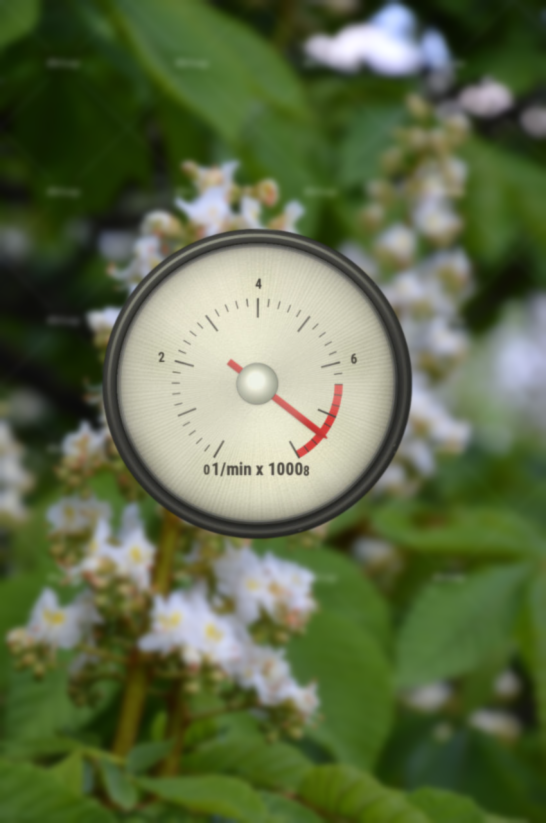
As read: 7400 (rpm)
